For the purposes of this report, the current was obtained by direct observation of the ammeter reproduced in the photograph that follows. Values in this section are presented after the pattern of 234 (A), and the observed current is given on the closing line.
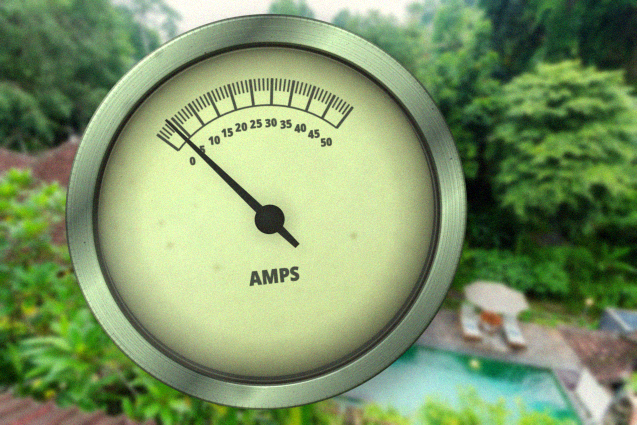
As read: 4 (A)
